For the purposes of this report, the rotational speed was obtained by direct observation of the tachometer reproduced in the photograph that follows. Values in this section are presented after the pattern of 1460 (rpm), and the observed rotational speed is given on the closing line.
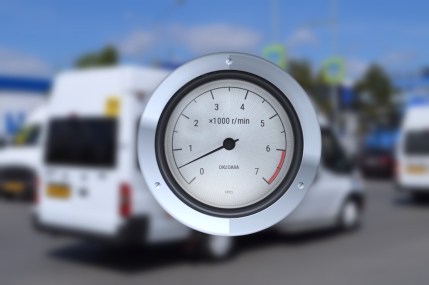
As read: 500 (rpm)
